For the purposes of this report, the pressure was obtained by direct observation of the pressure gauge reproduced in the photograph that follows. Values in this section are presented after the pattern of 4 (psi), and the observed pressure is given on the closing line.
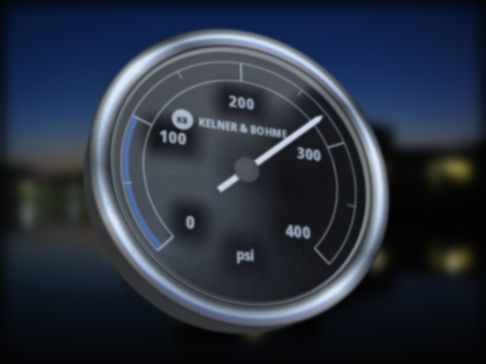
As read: 275 (psi)
